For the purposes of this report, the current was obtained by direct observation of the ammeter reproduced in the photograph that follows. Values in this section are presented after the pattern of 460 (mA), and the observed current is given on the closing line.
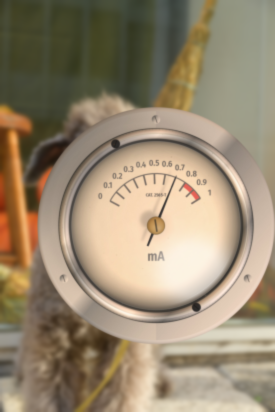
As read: 0.7 (mA)
